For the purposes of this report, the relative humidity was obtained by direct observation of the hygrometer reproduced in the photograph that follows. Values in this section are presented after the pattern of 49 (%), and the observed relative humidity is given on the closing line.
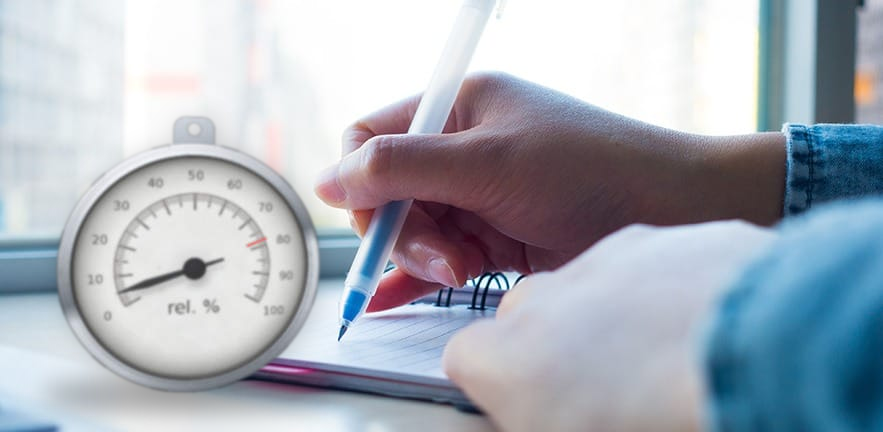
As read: 5 (%)
